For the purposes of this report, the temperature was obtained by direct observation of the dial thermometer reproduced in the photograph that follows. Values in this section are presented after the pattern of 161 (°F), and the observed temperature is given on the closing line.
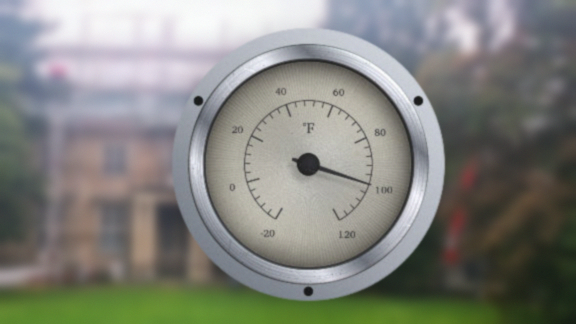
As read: 100 (°F)
